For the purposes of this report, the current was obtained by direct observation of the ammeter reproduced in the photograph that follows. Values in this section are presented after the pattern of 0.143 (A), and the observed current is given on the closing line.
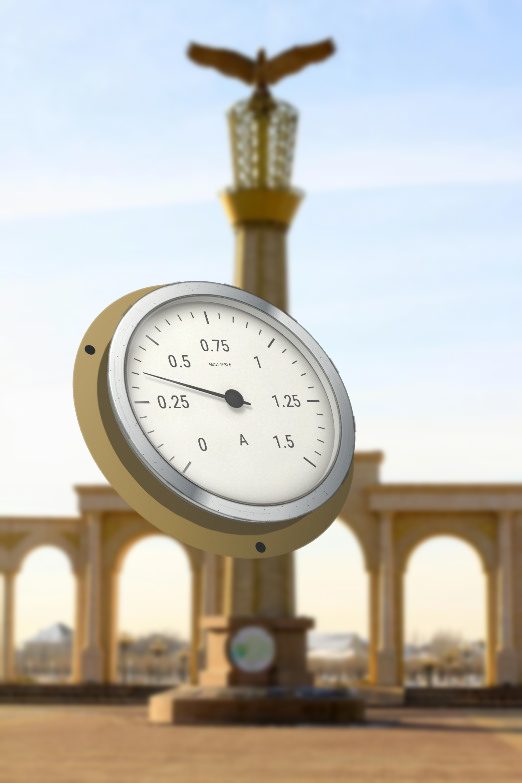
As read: 0.35 (A)
